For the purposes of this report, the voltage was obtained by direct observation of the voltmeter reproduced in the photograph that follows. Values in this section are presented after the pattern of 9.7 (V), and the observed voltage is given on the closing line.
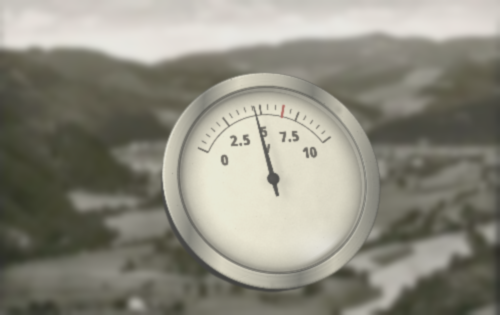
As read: 4.5 (V)
